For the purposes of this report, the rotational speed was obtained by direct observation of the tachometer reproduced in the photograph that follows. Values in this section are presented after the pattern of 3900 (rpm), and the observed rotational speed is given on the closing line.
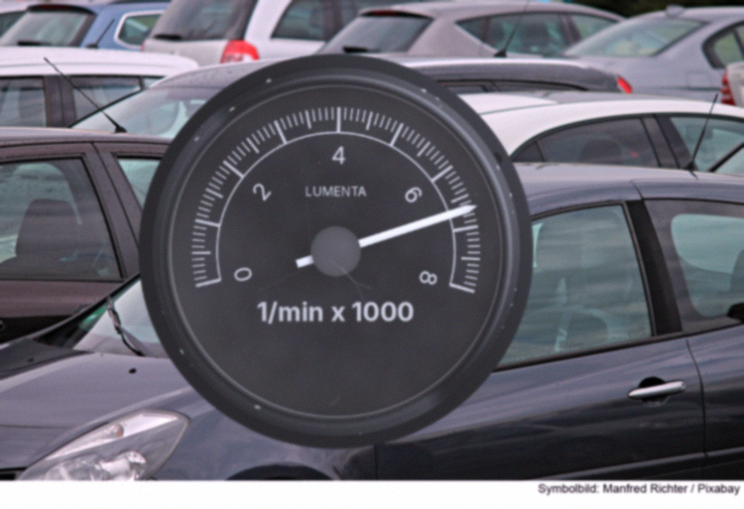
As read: 6700 (rpm)
